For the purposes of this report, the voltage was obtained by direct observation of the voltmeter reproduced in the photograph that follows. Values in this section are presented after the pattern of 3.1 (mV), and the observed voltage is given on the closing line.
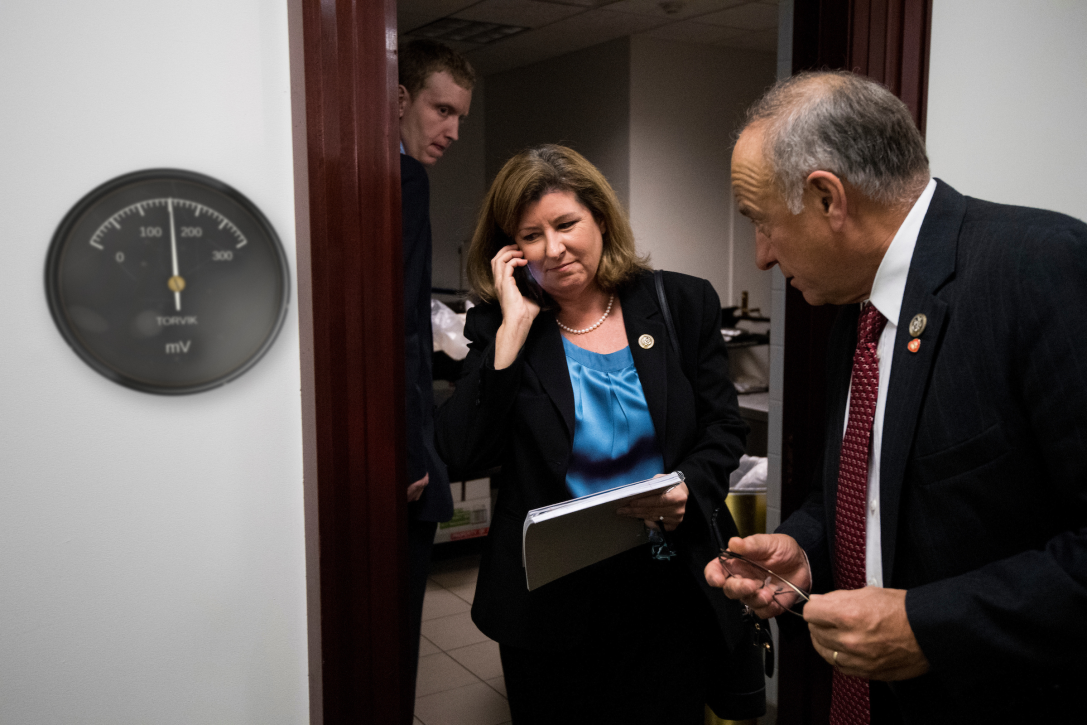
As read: 150 (mV)
